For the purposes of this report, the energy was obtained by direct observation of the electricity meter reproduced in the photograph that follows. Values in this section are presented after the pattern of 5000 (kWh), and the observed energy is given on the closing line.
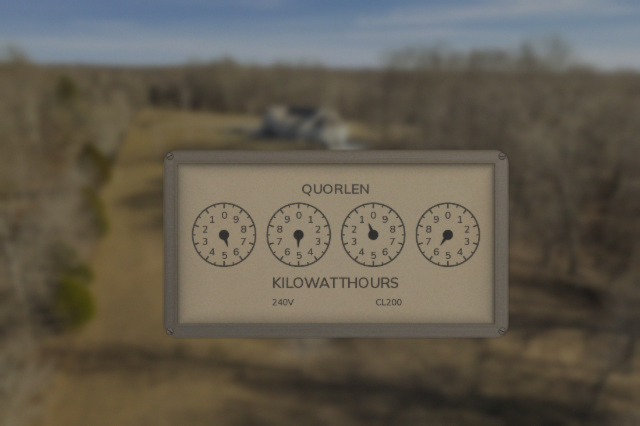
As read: 5506 (kWh)
